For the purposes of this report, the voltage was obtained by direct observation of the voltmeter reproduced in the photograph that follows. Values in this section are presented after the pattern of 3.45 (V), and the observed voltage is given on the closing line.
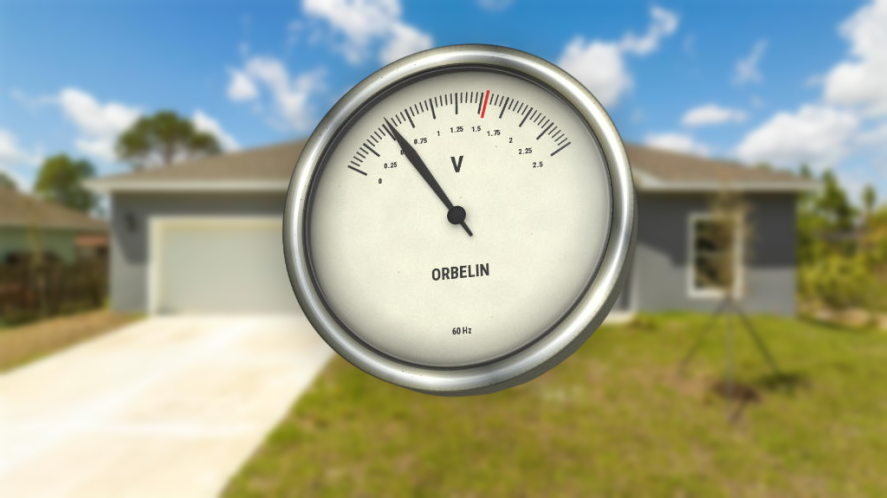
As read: 0.55 (V)
